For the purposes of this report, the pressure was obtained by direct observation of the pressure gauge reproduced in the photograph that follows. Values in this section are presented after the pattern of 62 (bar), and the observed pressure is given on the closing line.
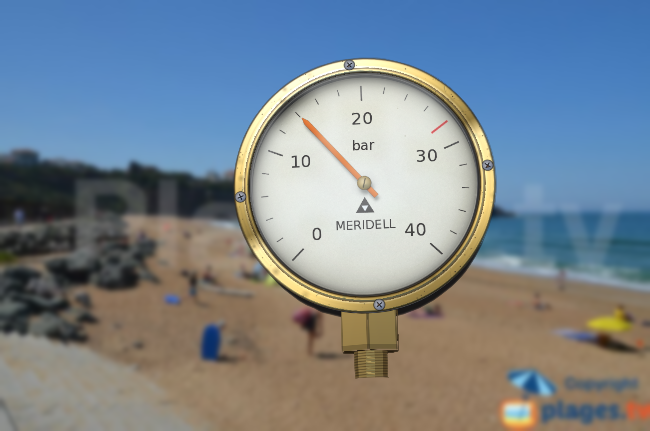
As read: 14 (bar)
